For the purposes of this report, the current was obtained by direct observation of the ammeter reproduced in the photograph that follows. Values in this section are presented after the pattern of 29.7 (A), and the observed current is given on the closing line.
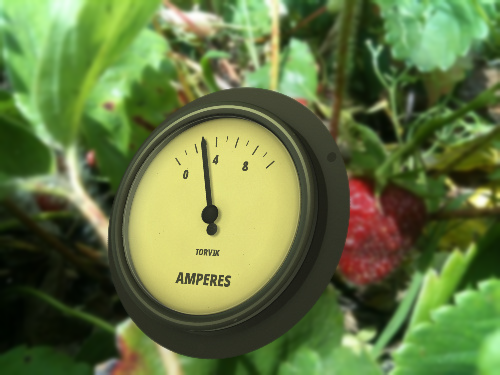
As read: 3 (A)
